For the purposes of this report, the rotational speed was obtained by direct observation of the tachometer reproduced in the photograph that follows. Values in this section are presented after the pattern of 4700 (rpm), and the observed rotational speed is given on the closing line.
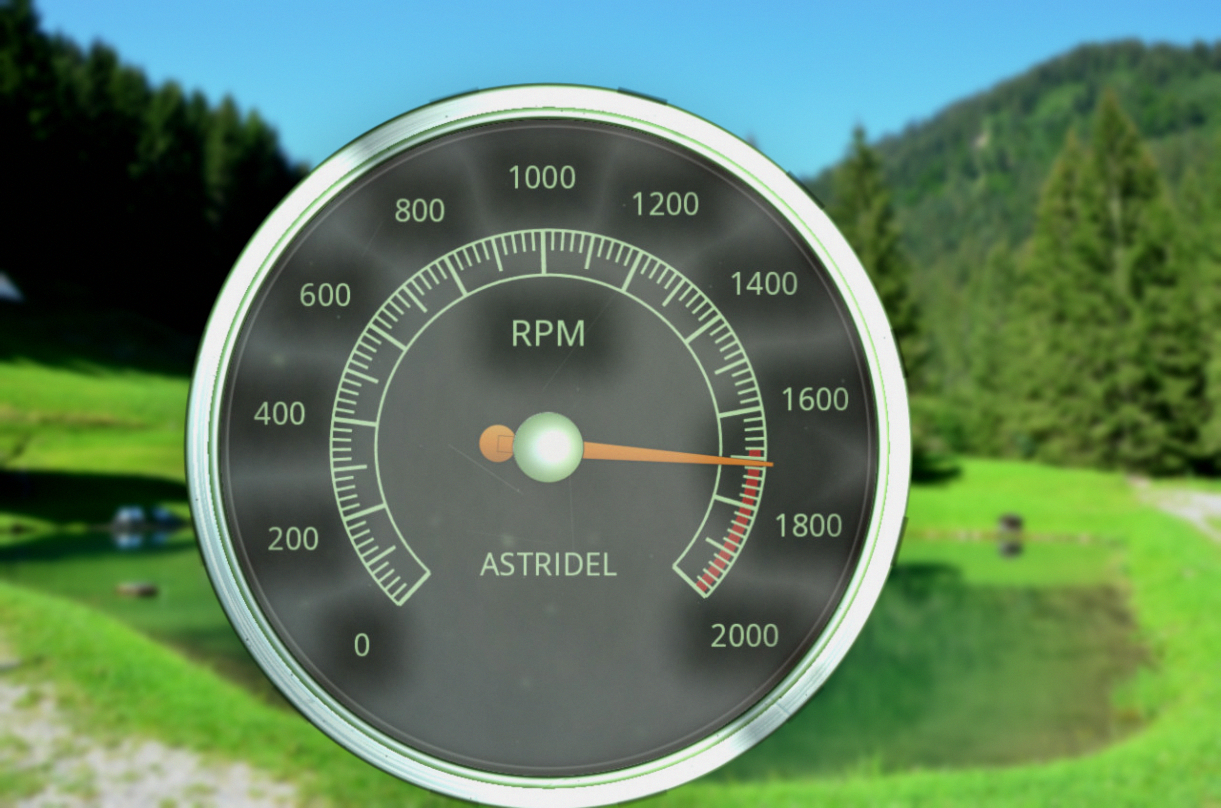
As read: 1710 (rpm)
